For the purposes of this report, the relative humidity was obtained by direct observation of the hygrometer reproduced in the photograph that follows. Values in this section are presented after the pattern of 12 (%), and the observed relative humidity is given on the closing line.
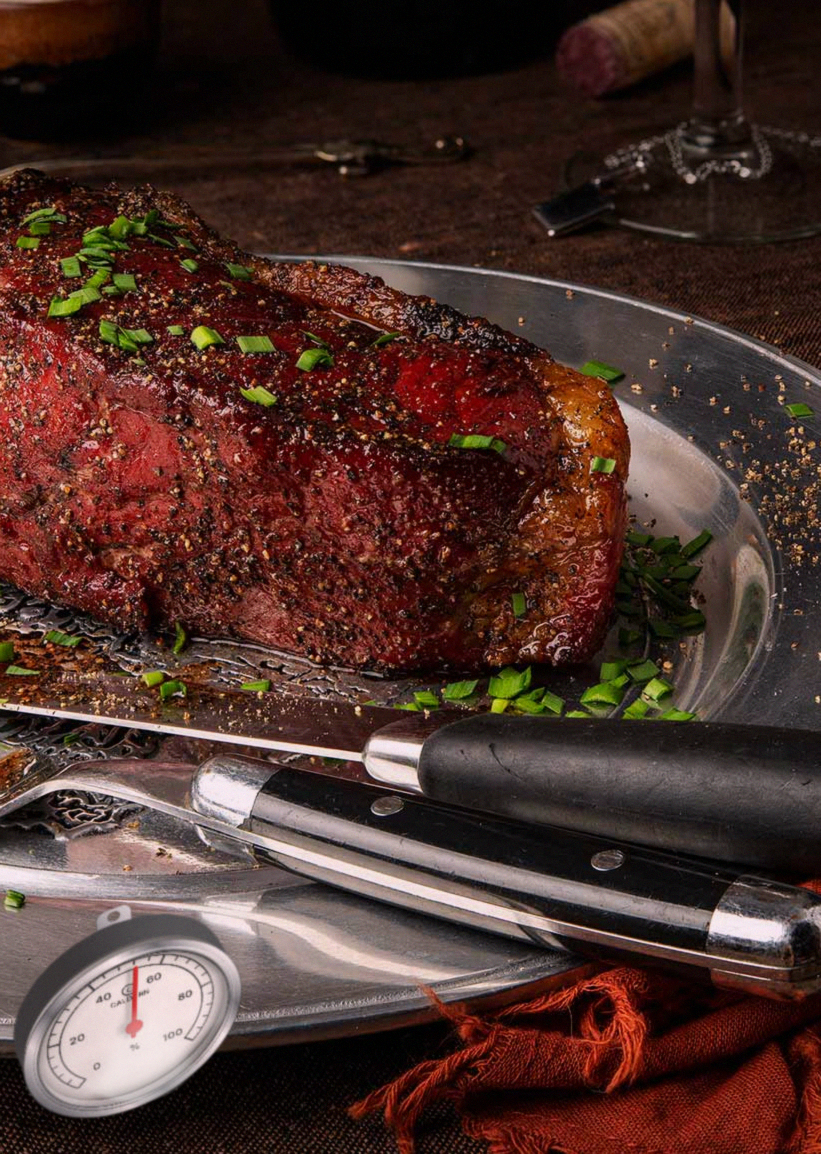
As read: 52 (%)
